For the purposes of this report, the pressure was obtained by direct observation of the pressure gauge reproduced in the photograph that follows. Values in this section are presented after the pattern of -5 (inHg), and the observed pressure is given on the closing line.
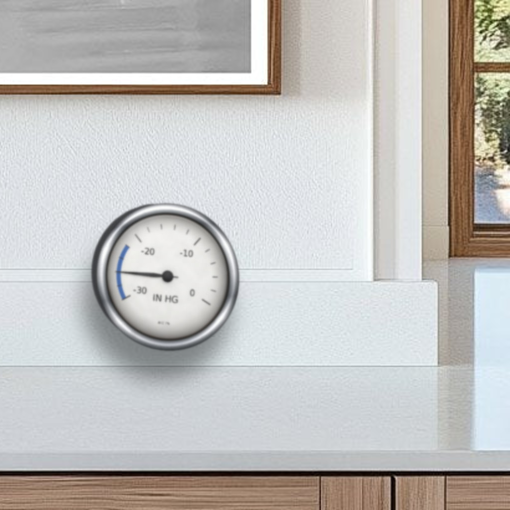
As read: -26 (inHg)
